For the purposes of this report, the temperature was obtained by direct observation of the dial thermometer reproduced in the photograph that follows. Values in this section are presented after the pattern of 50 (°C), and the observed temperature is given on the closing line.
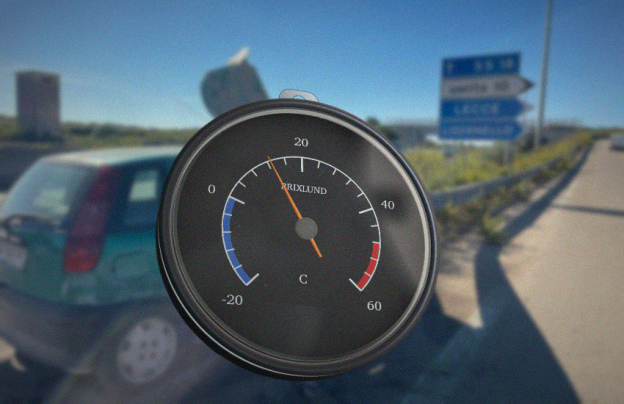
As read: 12 (°C)
